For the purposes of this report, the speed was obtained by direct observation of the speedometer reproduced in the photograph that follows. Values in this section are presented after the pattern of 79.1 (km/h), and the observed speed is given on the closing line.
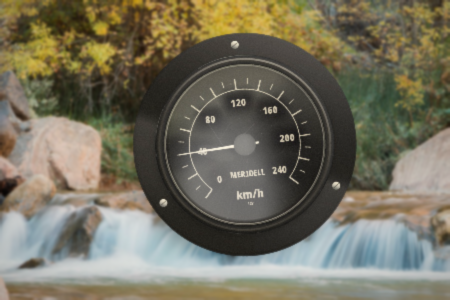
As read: 40 (km/h)
